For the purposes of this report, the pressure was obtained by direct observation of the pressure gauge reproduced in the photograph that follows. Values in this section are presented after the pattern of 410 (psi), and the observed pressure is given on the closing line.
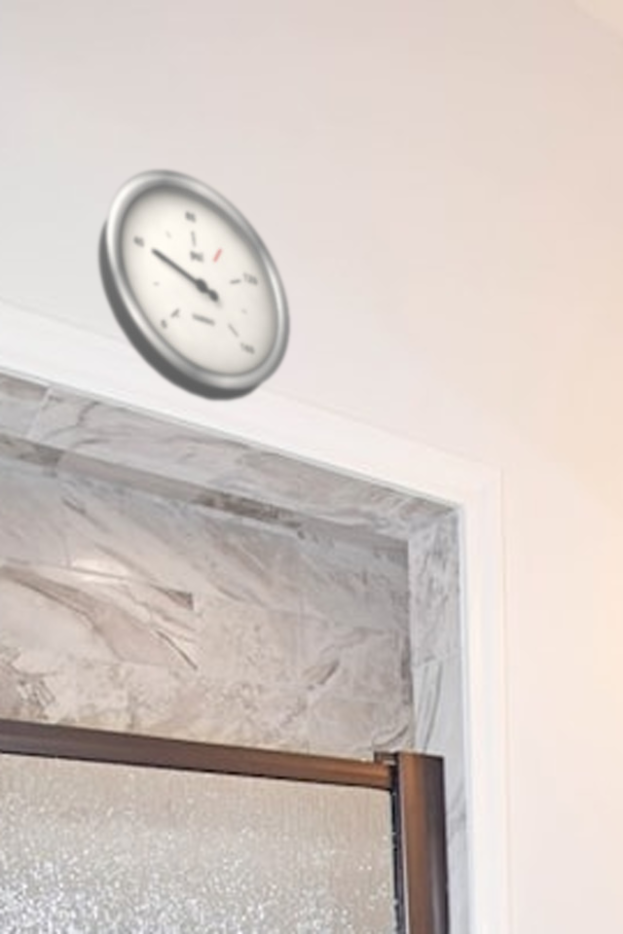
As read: 40 (psi)
